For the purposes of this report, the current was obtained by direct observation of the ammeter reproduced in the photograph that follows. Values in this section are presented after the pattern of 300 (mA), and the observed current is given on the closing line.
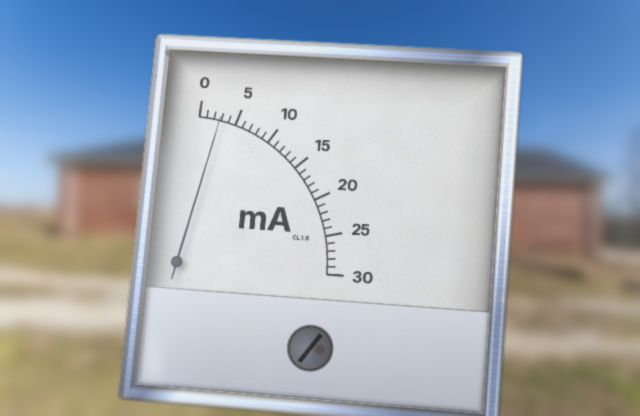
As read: 3 (mA)
